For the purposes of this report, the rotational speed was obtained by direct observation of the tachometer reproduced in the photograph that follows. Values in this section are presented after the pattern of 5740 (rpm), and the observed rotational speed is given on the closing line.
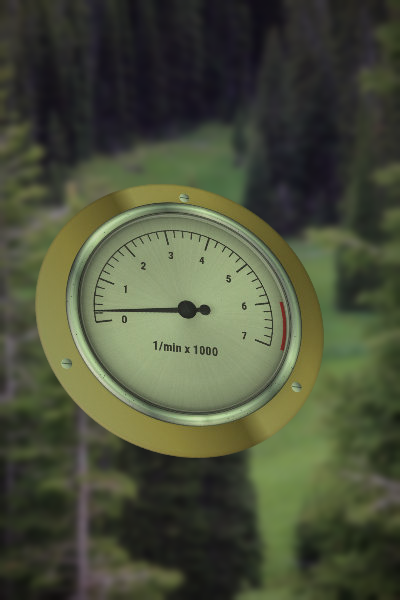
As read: 200 (rpm)
